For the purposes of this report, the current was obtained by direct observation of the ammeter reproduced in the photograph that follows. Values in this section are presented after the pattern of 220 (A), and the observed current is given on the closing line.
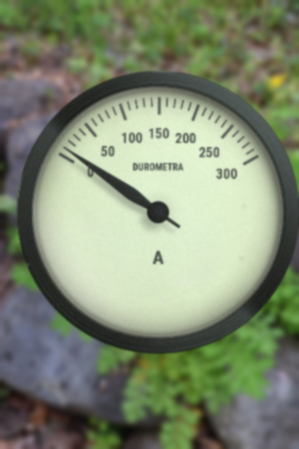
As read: 10 (A)
